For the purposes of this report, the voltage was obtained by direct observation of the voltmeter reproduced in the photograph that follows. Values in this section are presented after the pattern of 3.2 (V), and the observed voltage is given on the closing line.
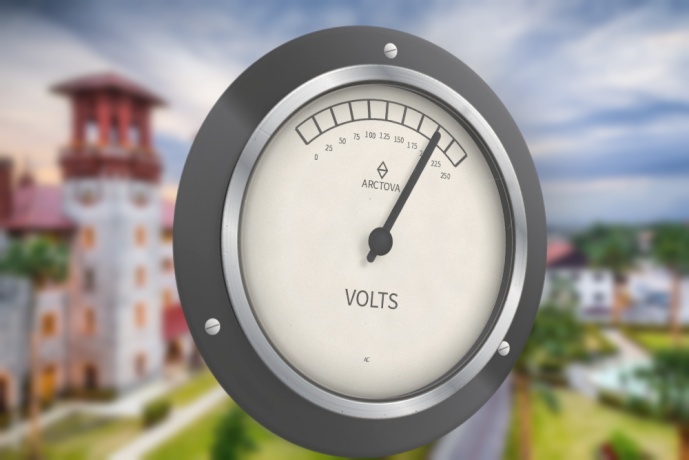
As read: 200 (V)
